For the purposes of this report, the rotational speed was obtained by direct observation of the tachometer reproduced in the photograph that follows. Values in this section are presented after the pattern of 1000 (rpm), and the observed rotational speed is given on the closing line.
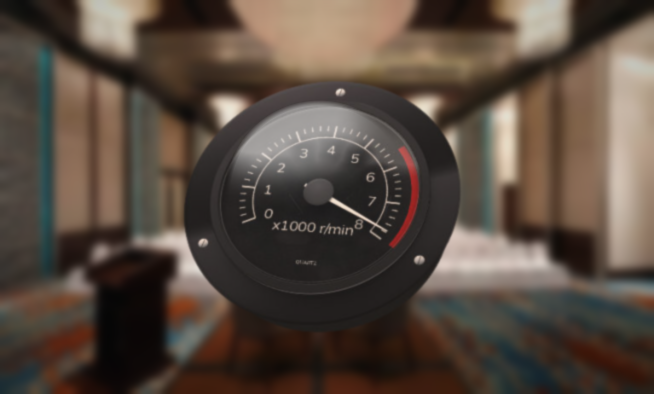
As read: 7800 (rpm)
